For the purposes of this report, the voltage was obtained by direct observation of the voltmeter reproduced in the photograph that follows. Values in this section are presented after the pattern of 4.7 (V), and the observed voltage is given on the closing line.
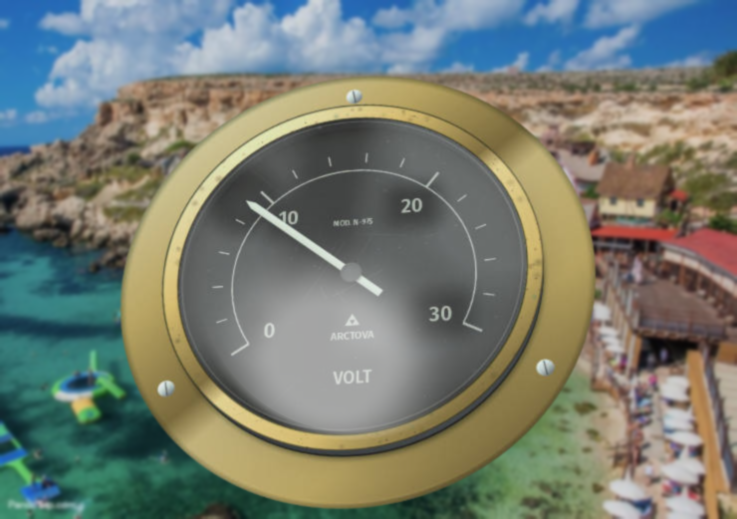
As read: 9 (V)
